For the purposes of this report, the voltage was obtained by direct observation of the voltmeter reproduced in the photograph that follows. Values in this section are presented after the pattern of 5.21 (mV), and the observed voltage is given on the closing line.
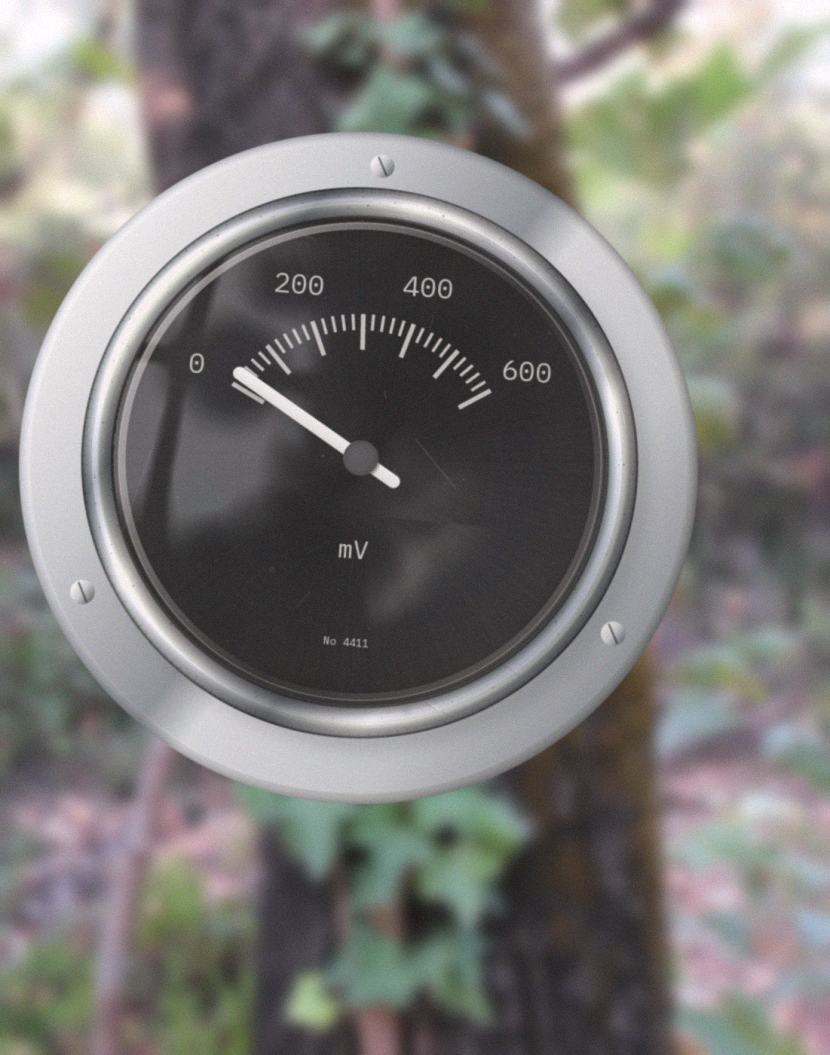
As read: 20 (mV)
